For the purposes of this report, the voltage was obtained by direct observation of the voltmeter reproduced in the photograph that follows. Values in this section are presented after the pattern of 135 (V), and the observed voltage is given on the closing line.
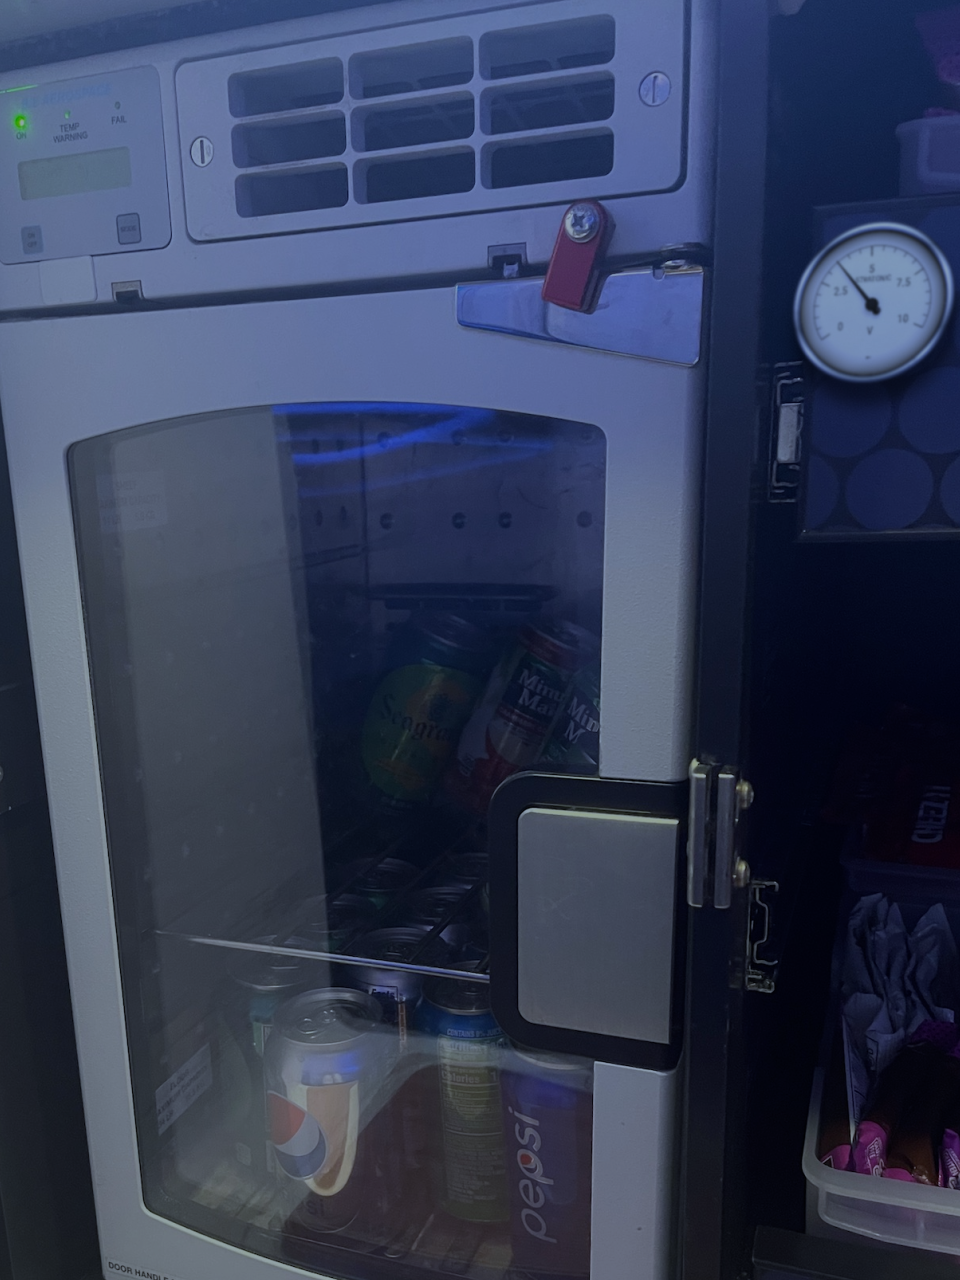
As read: 3.5 (V)
